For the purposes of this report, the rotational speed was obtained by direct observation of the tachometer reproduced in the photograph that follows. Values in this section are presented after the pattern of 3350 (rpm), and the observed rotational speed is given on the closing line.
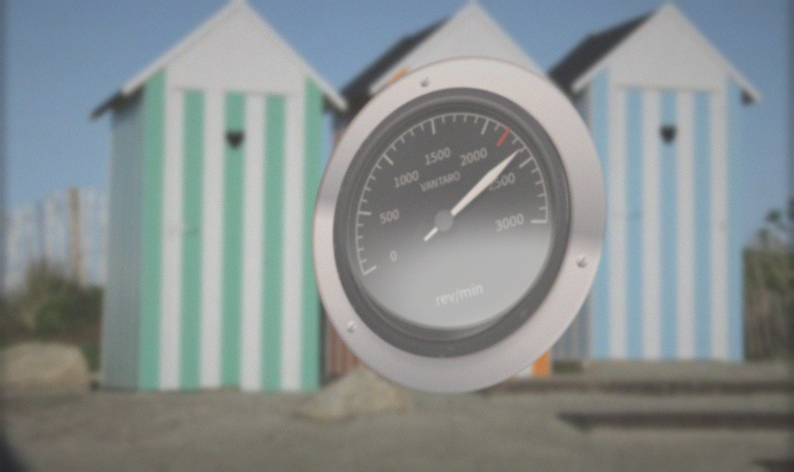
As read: 2400 (rpm)
